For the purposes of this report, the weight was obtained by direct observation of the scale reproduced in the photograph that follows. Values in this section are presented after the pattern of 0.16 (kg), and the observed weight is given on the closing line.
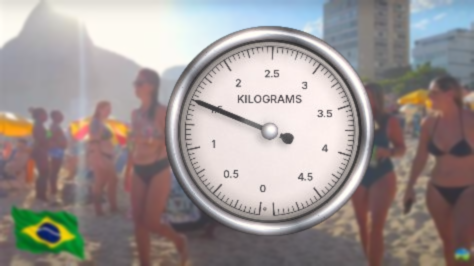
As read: 1.5 (kg)
